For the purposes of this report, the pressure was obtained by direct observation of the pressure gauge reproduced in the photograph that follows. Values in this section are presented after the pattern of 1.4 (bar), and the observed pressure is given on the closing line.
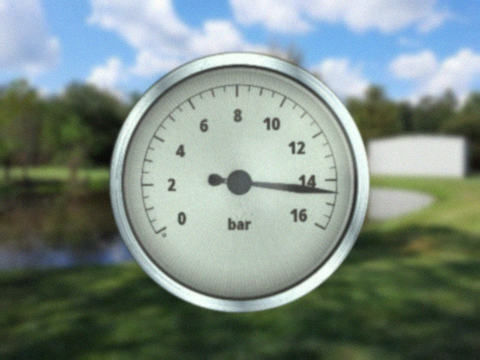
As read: 14.5 (bar)
